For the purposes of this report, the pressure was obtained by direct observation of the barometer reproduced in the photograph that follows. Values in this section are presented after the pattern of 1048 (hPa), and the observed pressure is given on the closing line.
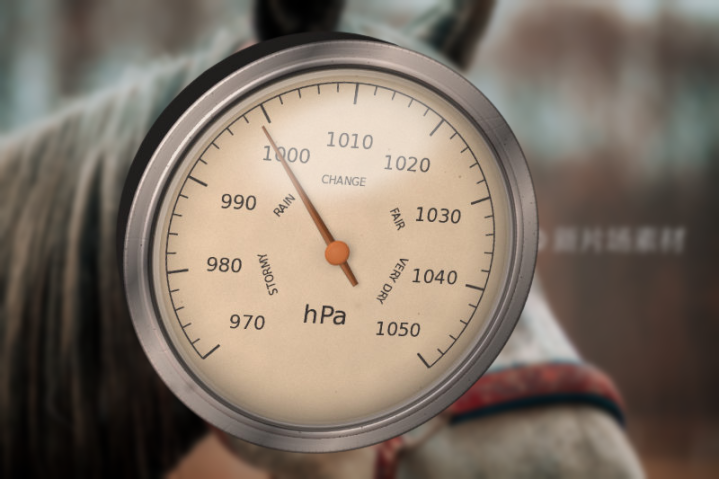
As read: 999 (hPa)
